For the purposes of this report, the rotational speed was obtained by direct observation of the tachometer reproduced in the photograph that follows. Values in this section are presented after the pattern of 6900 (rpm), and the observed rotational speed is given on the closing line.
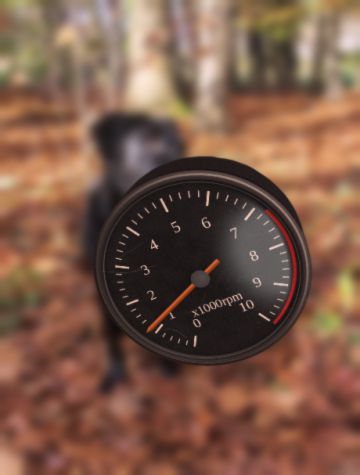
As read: 1200 (rpm)
